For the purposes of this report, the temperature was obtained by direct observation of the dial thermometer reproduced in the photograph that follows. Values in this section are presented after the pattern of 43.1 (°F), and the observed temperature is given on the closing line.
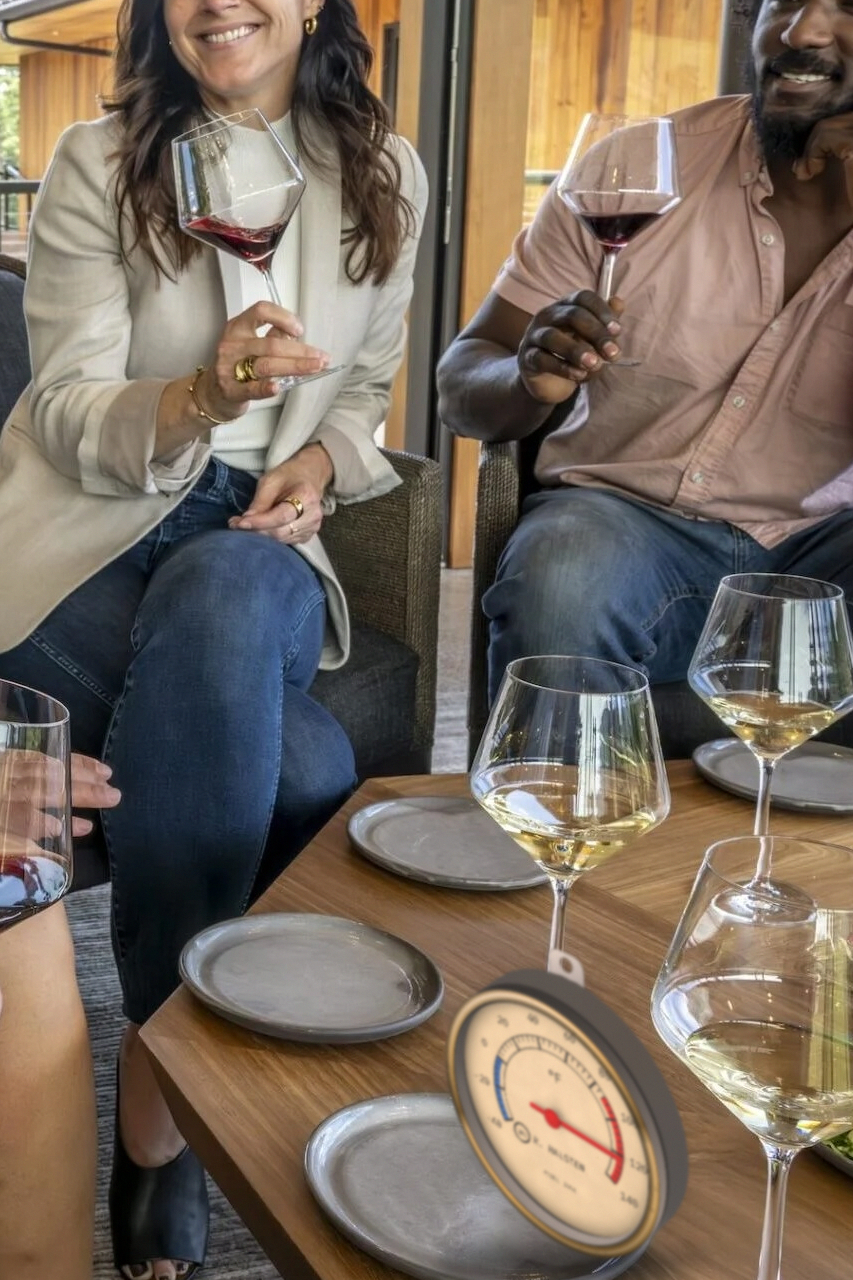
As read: 120 (°F)
